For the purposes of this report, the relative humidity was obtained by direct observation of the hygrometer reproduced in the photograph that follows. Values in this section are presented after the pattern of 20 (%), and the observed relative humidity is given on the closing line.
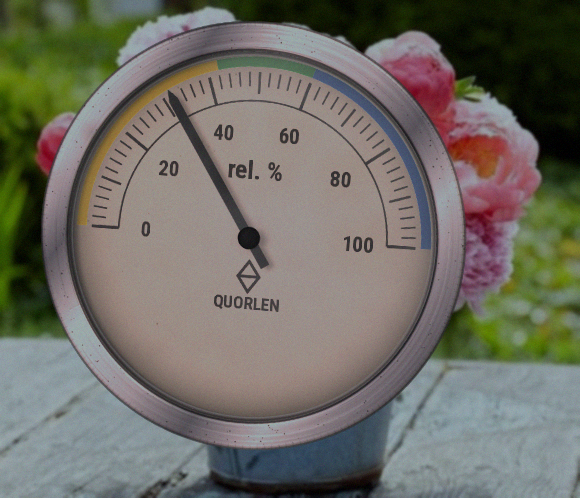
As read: 32 (%)
